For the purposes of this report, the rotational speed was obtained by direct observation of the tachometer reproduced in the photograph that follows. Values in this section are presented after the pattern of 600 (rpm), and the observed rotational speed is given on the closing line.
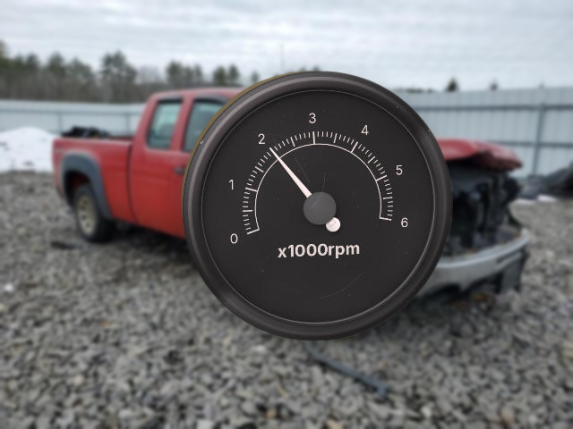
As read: 2000 (rpm)
